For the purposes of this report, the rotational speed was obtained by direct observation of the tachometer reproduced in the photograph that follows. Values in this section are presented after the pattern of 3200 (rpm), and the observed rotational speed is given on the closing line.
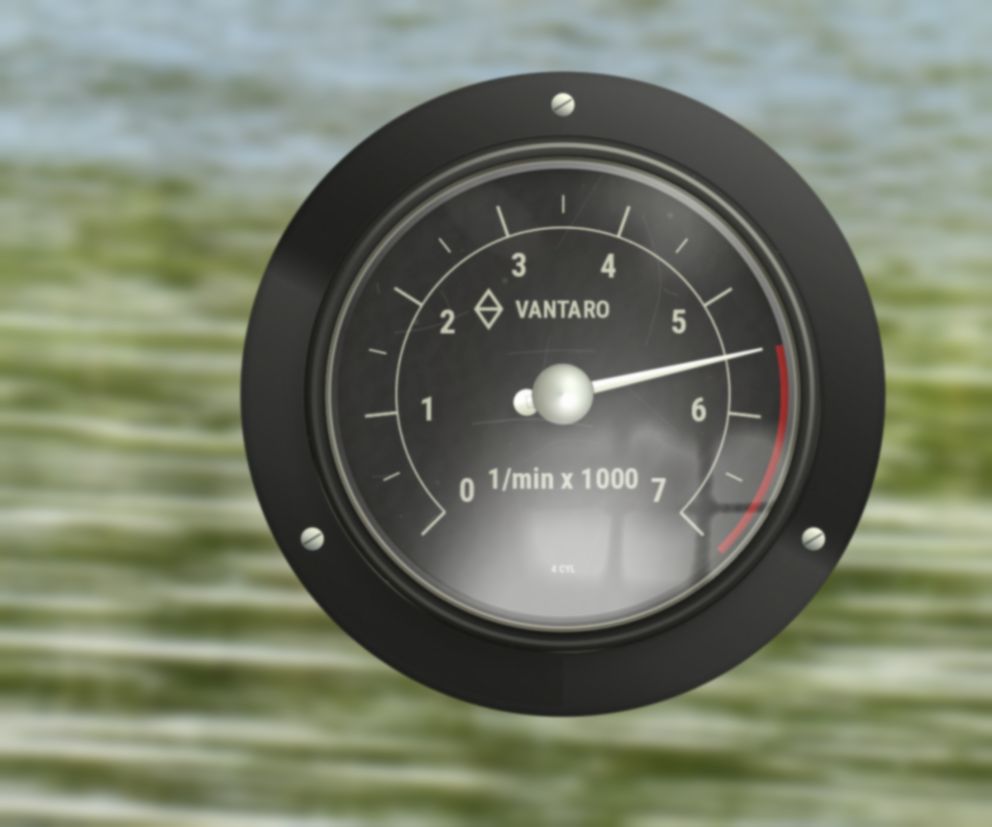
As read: 5500 (rpm)
